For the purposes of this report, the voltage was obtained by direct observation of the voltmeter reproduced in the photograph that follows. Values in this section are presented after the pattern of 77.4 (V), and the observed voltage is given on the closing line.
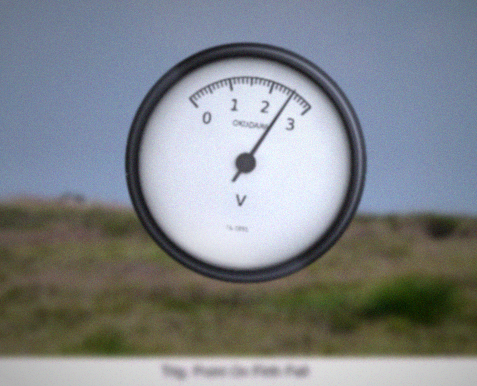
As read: 2.5 (V)
